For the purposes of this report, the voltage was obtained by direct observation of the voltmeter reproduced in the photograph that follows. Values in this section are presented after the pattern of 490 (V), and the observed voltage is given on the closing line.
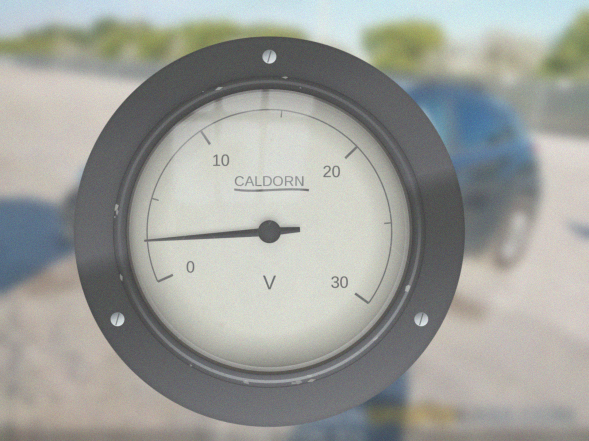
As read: 2.5 (V)
